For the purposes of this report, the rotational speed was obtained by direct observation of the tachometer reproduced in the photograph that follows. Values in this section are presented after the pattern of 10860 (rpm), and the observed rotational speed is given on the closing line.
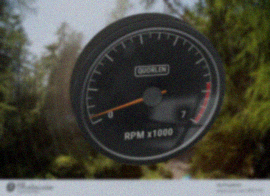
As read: 250 (rpm)
